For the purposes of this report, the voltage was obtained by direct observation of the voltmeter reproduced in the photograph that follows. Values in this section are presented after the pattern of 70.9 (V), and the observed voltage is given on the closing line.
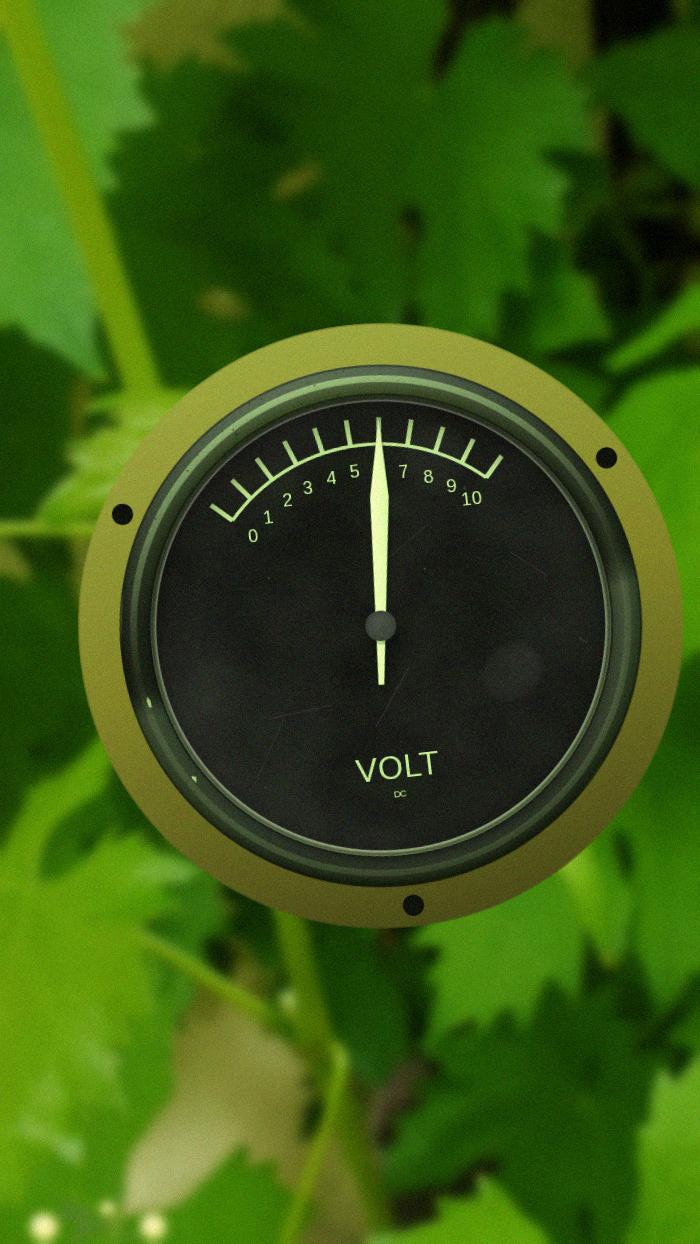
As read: 6 (V)
